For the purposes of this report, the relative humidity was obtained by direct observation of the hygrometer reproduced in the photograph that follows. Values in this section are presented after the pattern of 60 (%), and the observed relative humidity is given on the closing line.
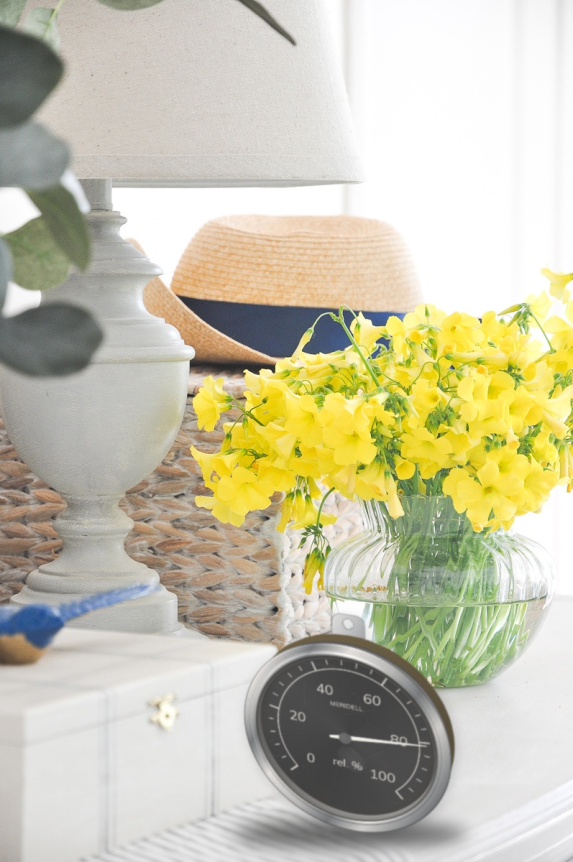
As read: 80 (%)
